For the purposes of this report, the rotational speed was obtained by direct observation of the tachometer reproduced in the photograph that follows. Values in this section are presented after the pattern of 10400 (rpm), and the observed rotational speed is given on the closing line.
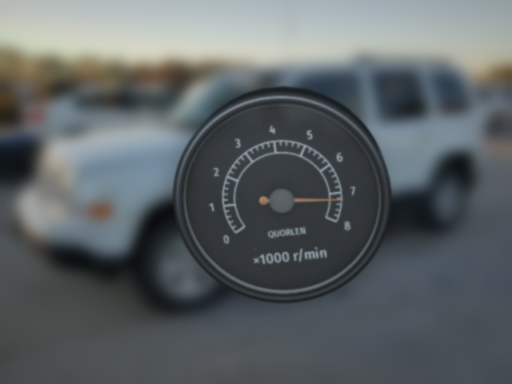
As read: 7200 (rpm)
